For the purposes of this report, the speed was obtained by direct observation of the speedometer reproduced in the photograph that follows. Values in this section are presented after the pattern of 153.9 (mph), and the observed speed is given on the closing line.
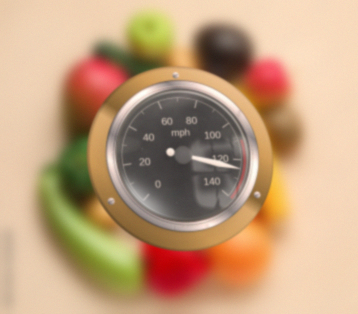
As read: 125 (mph)
